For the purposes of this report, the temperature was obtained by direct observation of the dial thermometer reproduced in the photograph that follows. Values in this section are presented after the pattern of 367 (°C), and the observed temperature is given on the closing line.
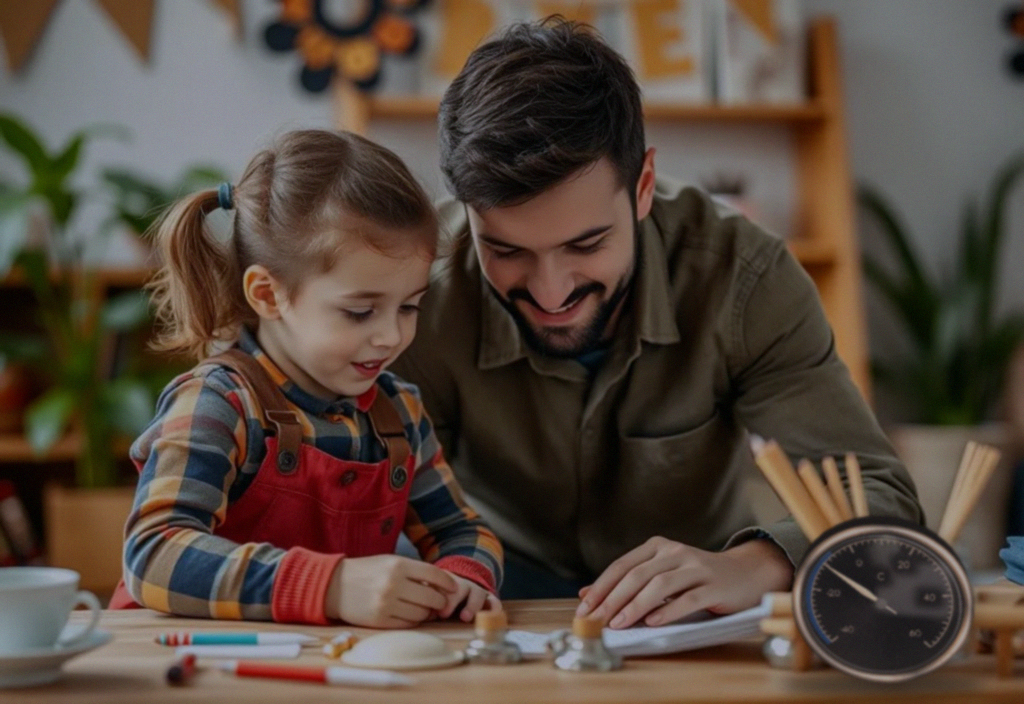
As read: -10 (°C)
